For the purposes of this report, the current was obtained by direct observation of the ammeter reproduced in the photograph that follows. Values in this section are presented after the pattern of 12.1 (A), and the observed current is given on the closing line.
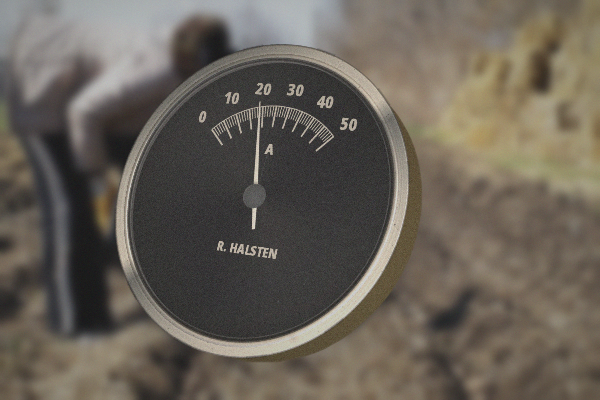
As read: 20 (A)
